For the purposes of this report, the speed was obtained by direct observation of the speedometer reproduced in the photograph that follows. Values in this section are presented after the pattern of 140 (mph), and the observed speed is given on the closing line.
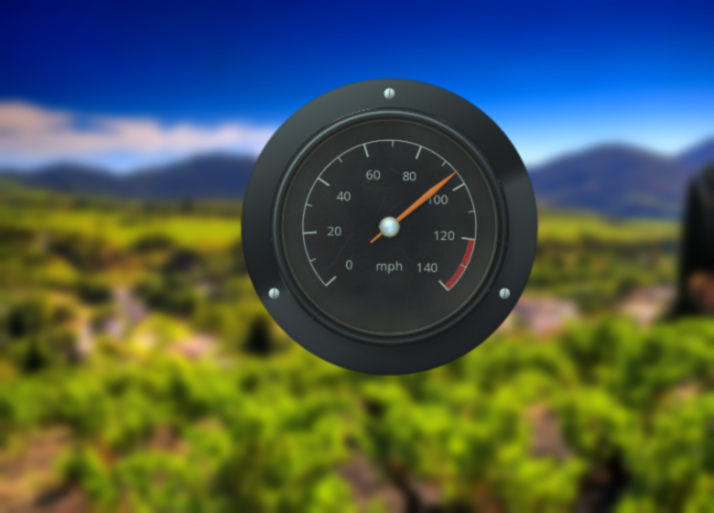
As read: 95 (mph)
